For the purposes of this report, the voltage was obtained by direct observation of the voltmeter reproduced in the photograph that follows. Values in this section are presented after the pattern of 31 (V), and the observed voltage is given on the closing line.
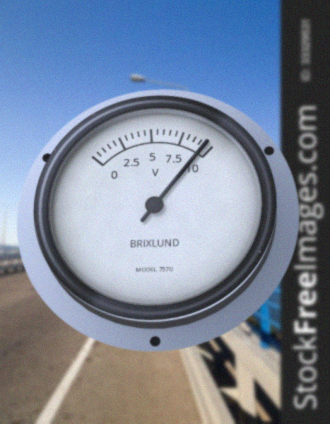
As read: 9.5 (V)
